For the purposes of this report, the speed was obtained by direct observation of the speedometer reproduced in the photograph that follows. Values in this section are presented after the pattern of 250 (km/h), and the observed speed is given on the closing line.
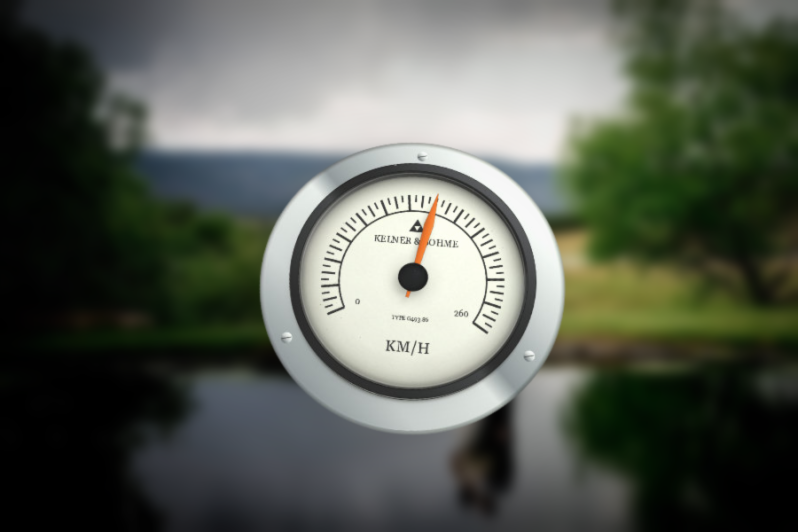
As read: 140 (km/h)
